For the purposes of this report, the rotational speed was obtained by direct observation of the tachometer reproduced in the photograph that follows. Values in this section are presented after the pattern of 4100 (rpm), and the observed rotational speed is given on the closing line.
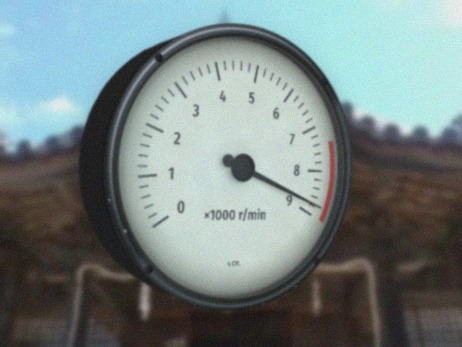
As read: 8800 (rpm)
